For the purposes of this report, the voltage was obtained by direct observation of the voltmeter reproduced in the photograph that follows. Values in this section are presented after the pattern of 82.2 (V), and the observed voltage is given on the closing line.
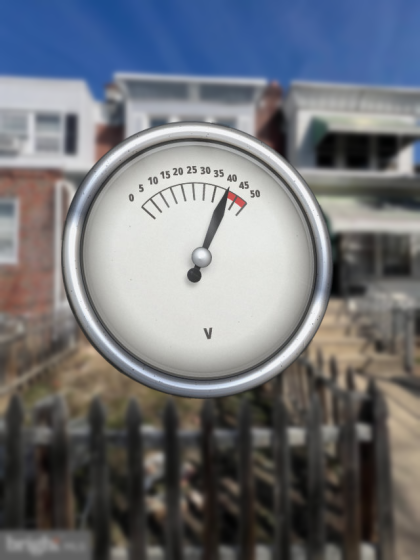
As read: 40 (V)
